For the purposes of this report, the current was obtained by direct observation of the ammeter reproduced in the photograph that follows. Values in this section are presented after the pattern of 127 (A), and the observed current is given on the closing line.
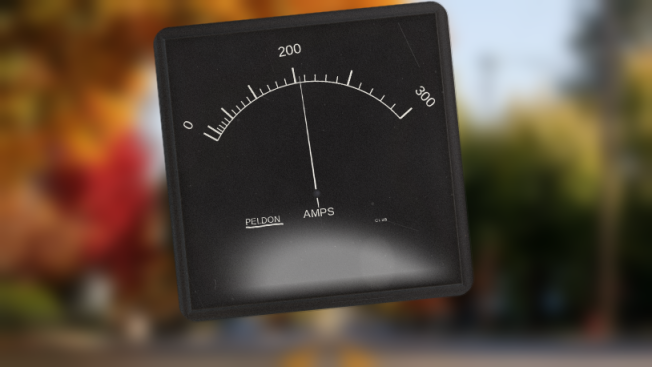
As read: 205 (A)
